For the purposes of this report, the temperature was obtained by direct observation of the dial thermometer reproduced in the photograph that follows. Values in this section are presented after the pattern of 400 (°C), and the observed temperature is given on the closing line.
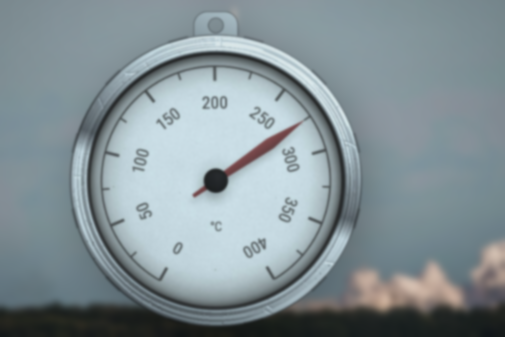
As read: 275 (°C)
